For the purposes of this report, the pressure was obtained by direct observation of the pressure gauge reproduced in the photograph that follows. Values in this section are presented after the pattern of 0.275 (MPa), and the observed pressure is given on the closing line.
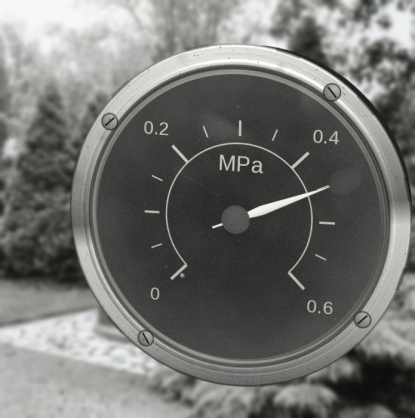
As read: 0.45 (MPa)
